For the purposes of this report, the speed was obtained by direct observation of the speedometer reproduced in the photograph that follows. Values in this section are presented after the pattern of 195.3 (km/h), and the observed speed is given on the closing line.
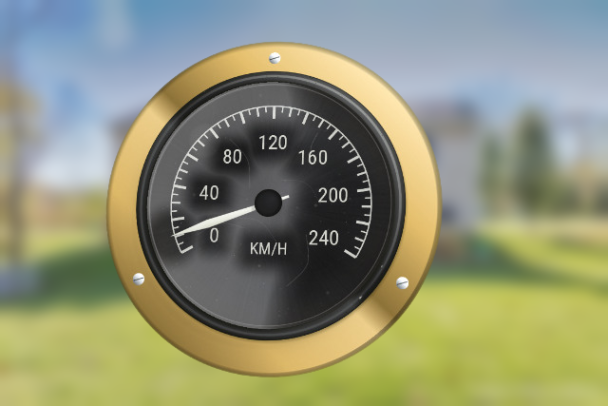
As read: 10 (km/h)
